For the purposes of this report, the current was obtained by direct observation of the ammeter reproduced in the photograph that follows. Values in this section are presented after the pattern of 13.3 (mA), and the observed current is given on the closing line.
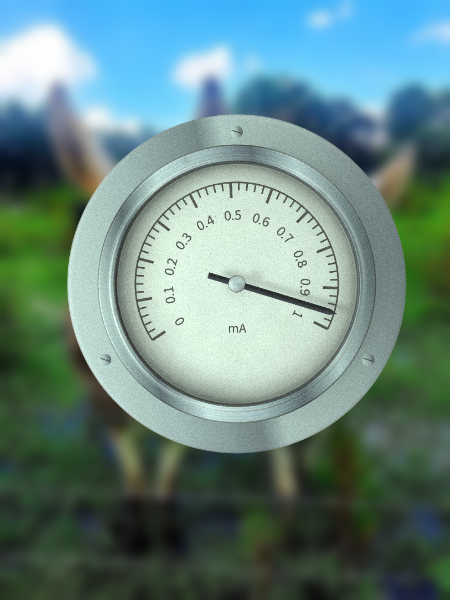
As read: 0.96 (mA)
